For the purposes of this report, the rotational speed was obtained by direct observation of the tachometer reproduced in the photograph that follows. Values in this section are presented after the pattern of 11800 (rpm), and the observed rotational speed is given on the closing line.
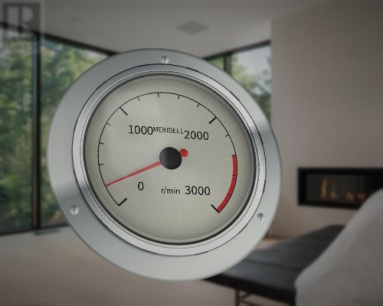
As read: 200 (rpm)
